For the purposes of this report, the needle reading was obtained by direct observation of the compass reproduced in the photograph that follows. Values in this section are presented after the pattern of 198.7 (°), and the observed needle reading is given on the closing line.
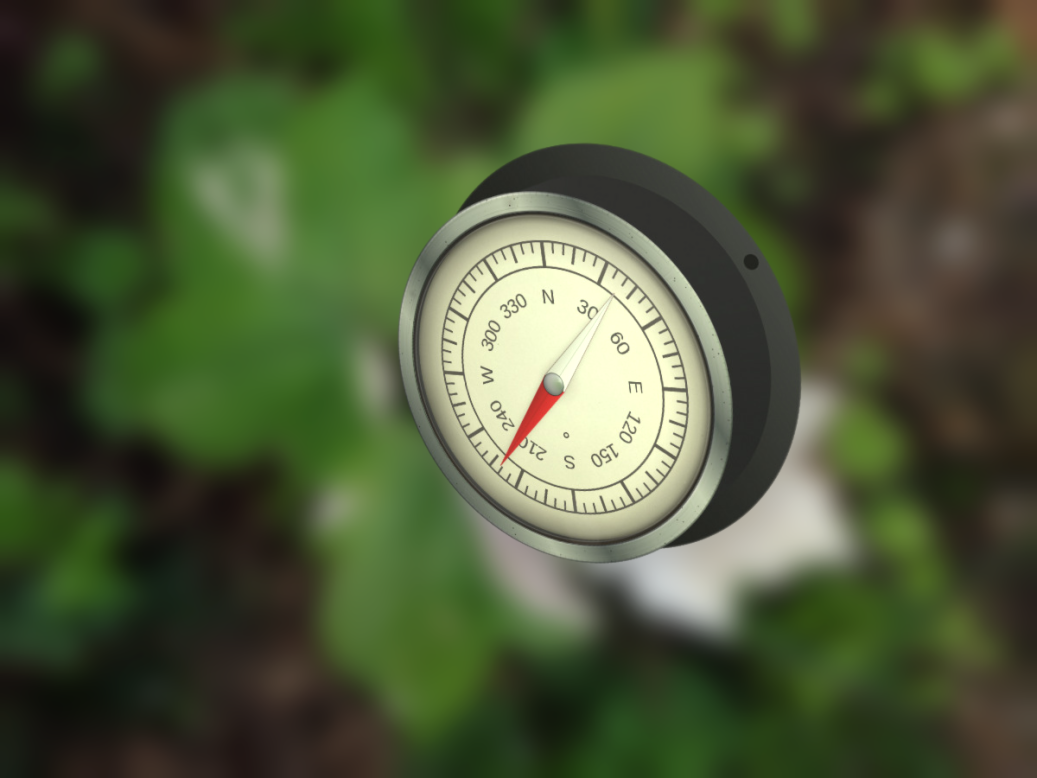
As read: 220 (°)
